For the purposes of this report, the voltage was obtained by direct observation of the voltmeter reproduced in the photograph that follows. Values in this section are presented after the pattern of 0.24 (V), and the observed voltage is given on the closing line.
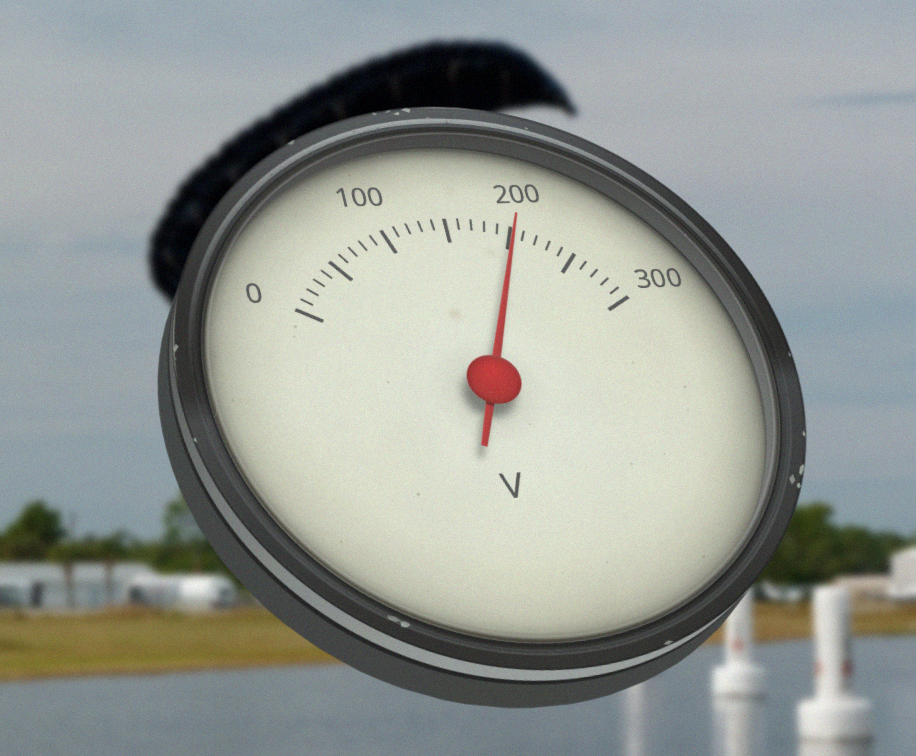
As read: 200 (V)
